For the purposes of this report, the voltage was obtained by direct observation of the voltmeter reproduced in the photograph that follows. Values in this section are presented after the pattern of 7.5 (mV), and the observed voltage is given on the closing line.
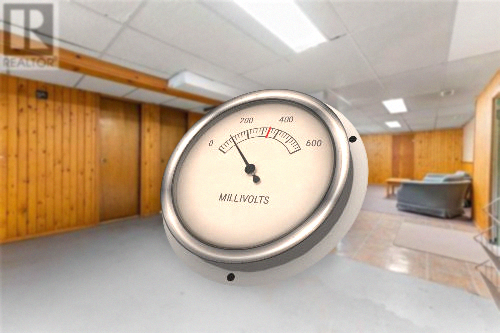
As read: 100 (mV)
